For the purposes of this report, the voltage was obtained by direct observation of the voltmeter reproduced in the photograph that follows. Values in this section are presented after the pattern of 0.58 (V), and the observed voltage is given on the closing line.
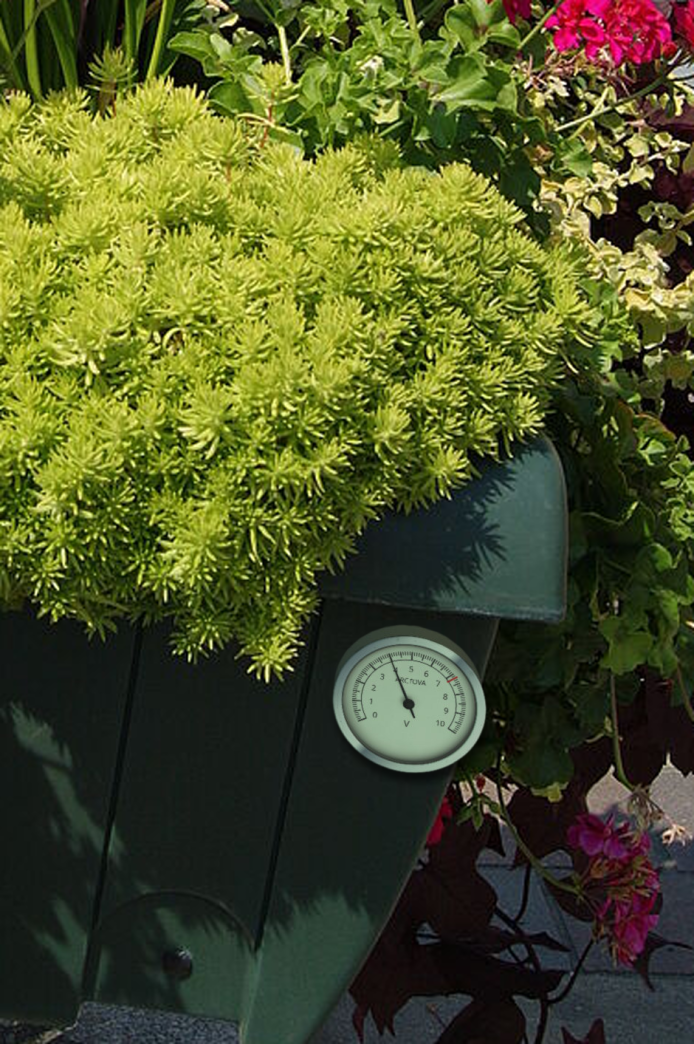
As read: 4 (V)
